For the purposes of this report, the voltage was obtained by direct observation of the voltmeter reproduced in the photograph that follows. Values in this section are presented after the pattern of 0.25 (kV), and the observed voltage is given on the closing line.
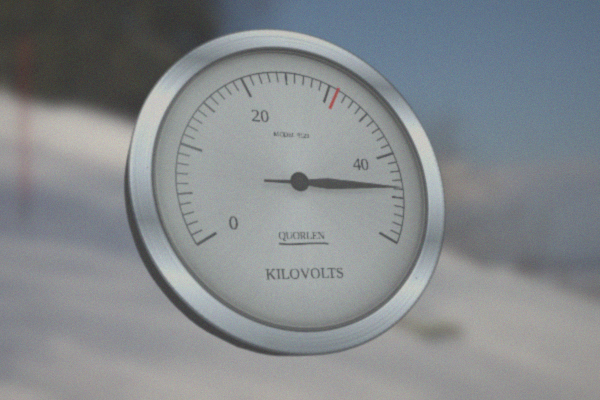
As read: 44 (kV)
